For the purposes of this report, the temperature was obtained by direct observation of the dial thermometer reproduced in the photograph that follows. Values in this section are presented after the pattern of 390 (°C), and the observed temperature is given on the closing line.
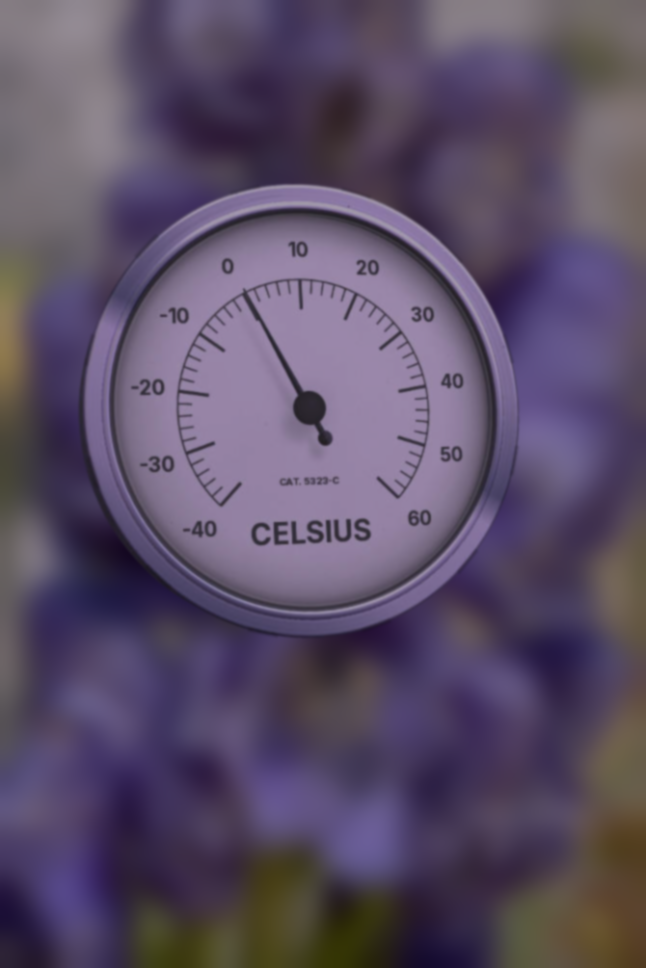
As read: 0 (°C)
